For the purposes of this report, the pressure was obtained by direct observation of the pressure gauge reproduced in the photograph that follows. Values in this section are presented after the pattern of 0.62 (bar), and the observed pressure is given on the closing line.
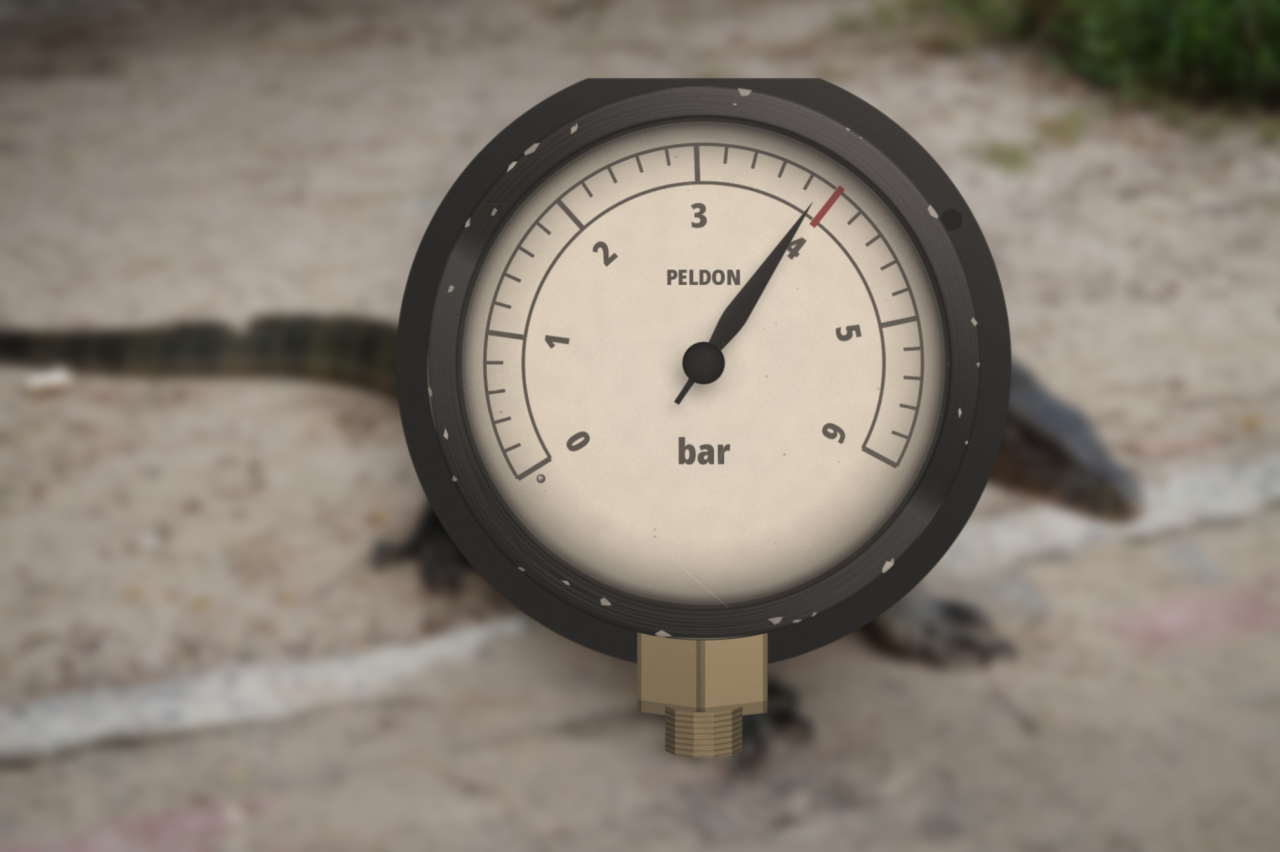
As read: 3.9 (bar)
